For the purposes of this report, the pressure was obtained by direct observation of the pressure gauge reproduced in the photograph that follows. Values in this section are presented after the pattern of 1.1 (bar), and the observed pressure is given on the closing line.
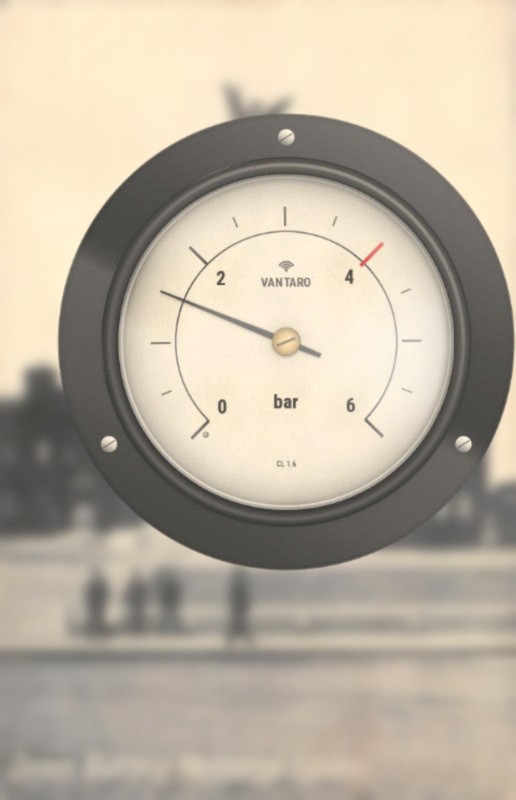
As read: 1.5 (bar)
